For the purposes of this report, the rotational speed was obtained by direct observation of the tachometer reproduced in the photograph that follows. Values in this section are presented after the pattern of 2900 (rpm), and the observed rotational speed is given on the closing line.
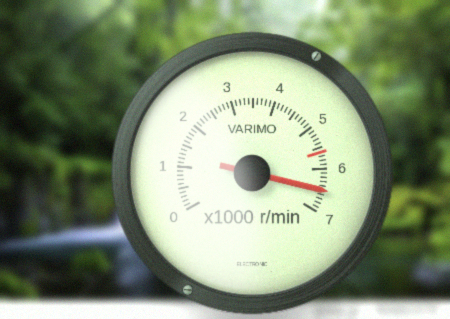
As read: 6500 (rpm)
